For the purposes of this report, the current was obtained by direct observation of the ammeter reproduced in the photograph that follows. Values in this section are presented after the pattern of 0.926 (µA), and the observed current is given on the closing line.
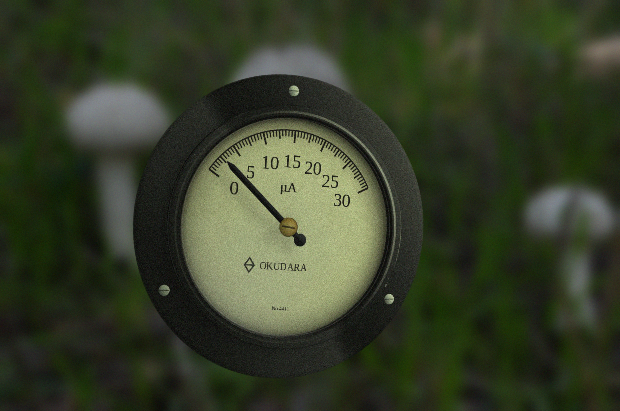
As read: 2.5 (µA)
